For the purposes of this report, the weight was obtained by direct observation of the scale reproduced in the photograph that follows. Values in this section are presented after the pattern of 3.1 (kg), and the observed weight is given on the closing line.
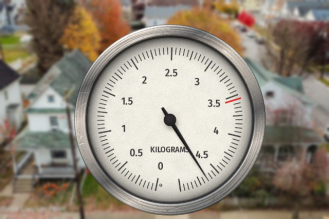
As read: 4.65 (kg)
